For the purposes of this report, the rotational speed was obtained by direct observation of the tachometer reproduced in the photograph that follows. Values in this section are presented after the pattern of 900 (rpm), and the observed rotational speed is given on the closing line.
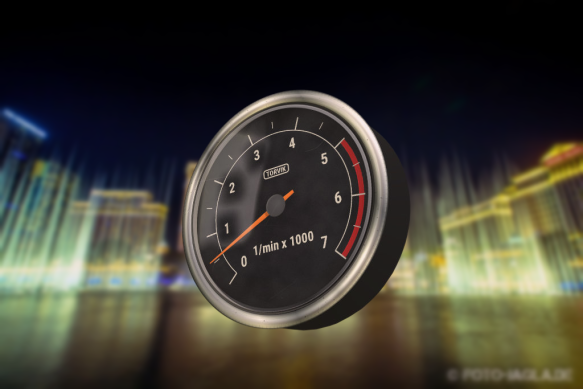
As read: 500 (rpm)
